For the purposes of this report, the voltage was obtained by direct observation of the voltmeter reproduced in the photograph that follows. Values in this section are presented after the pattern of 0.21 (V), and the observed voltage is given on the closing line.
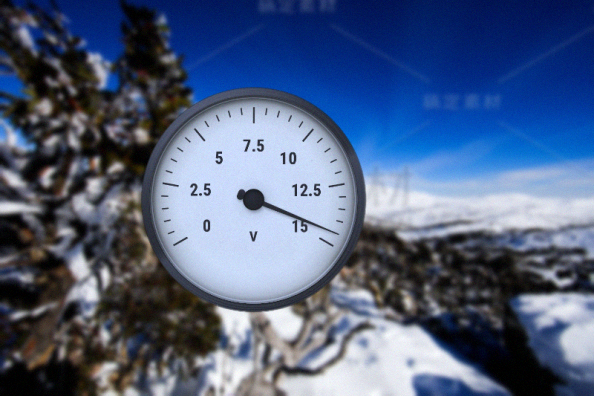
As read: 14.5 (V)
